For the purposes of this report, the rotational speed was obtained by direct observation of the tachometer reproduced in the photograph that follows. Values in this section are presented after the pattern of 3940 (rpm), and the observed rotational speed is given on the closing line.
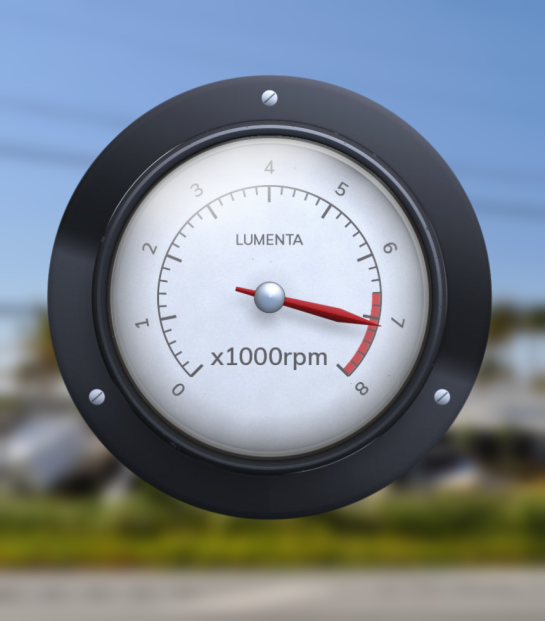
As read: 7100 (rpm)
